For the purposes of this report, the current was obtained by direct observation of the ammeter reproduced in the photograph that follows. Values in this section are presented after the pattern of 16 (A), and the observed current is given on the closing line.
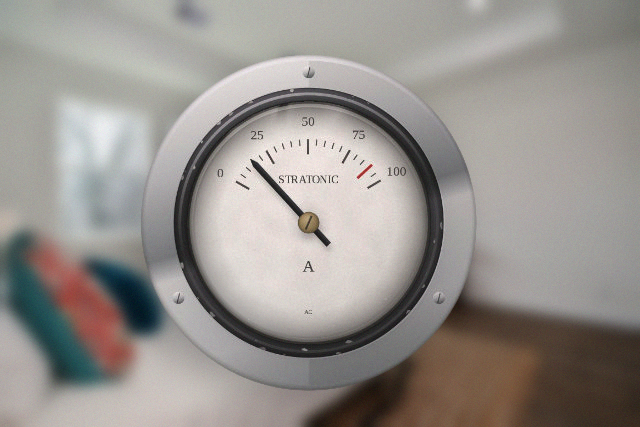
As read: 15 (A)
